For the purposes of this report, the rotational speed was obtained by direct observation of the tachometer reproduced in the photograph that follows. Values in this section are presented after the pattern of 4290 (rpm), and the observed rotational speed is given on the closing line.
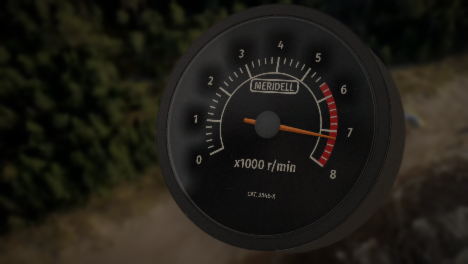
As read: 7200 (rpm)
